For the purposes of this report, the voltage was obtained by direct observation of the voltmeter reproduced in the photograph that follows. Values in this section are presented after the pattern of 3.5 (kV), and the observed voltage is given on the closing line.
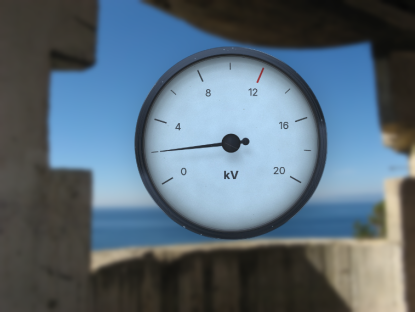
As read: 2 (kV)
